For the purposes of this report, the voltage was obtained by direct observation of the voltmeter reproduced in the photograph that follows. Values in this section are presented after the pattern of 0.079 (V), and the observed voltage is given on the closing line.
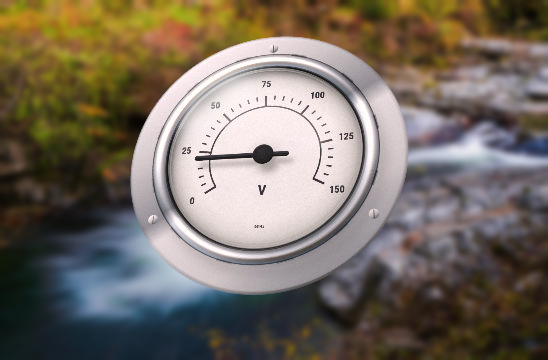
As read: 20 (V)
